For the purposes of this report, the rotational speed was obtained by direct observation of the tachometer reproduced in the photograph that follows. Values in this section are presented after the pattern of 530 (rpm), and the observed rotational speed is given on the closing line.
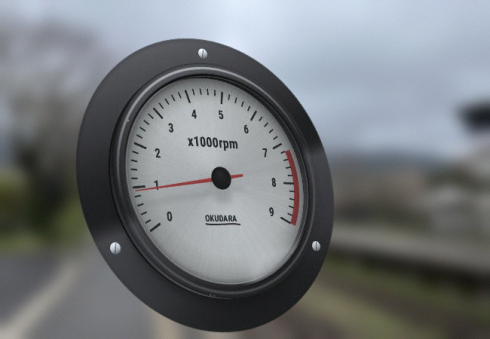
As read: 900 (rpm)
